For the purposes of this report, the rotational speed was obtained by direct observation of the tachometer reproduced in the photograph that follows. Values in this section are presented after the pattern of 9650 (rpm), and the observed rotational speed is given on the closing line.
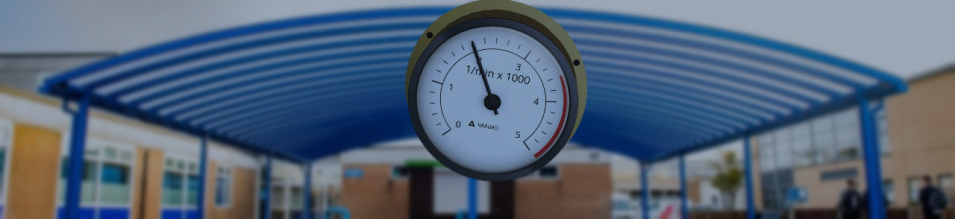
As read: 2000 (rpm)
